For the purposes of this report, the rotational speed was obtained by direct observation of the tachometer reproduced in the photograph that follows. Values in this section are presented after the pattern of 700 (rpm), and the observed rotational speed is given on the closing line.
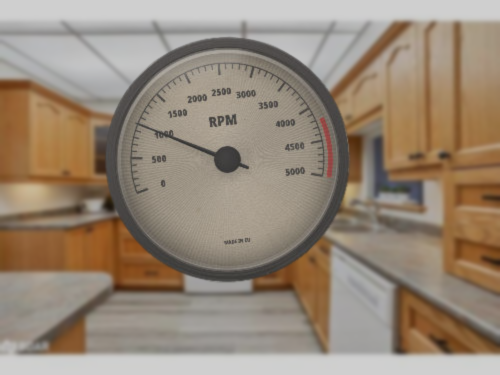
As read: 1000 (rpm)
